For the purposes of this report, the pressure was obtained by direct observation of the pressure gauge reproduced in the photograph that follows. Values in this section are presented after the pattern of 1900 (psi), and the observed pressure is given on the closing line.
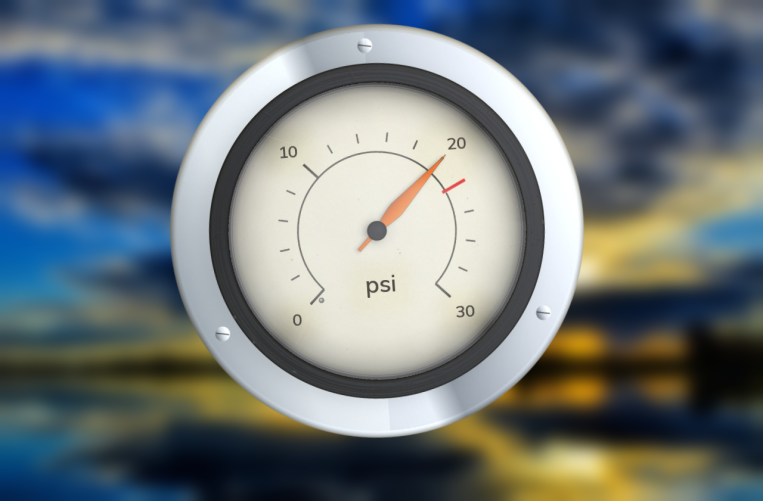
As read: 20 (psi)
